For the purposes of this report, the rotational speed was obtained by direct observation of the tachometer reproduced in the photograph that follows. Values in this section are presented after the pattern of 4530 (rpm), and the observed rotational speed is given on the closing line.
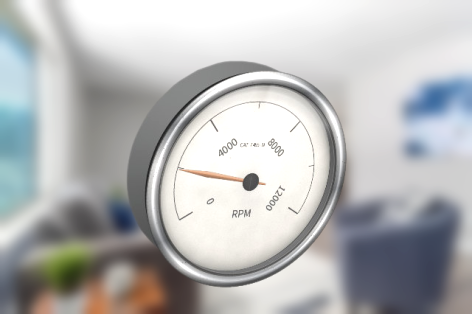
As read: 2000 (rpm)
